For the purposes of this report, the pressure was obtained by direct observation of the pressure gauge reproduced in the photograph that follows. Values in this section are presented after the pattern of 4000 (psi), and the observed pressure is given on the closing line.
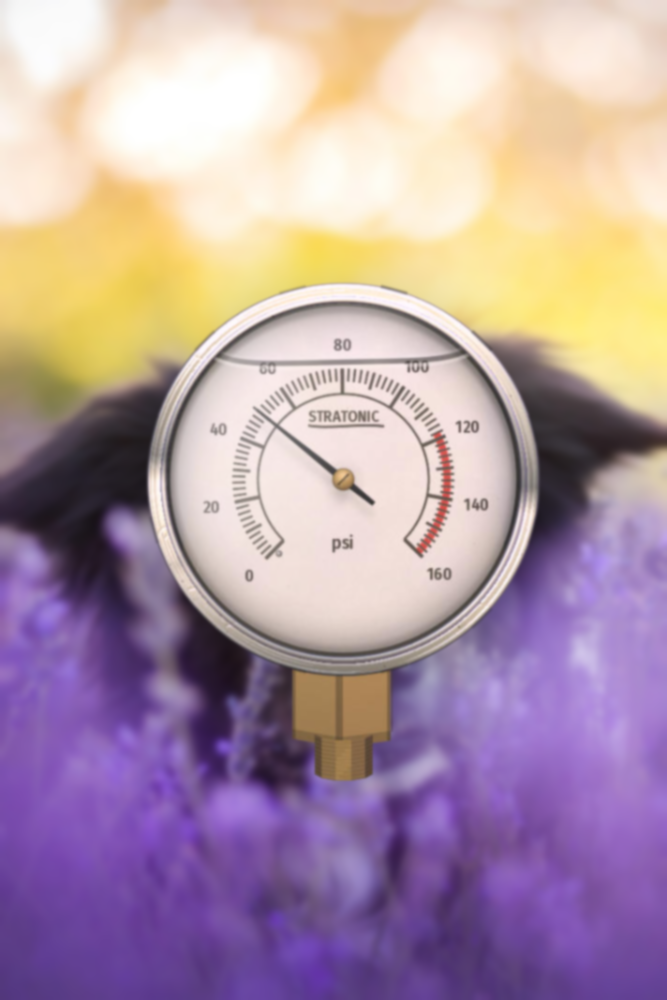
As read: 50 (psi)
